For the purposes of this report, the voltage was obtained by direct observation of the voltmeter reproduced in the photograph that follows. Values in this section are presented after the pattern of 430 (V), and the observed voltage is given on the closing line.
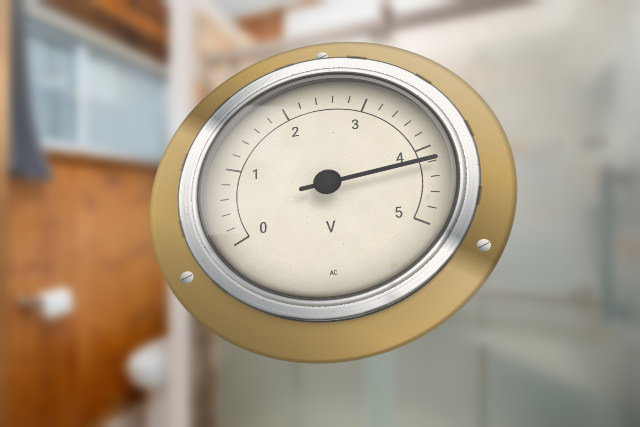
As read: 4.2 (V)
